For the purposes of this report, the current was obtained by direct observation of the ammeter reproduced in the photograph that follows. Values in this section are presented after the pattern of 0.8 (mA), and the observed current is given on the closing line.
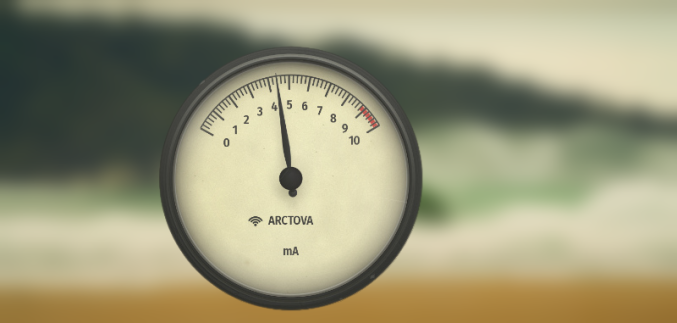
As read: 4.4 (mA)
